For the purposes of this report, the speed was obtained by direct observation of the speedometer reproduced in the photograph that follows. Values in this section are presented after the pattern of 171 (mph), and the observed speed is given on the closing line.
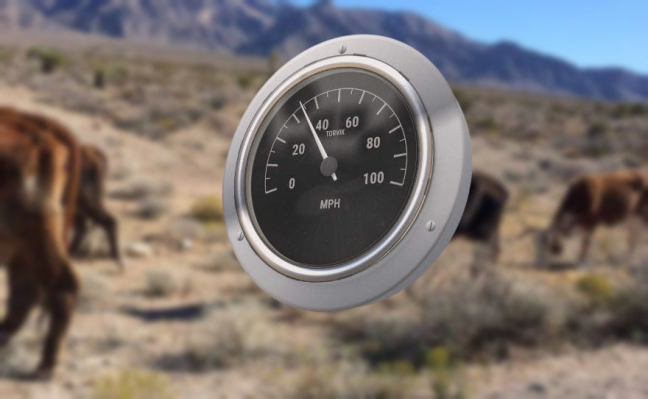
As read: 35 (mph)
